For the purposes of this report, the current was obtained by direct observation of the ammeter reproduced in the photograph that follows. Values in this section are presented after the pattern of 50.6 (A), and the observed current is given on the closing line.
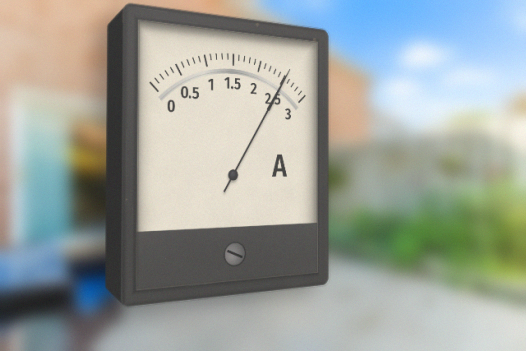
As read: 2.5 (A)
